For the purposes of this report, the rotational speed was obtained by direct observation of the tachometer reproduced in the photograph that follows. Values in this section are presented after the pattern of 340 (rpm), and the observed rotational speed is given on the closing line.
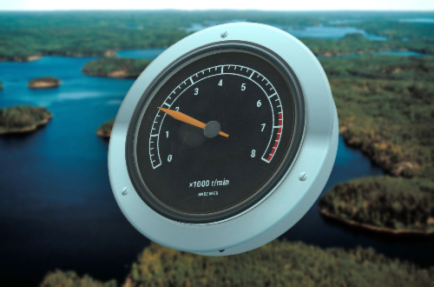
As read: 1800 (rpm)
